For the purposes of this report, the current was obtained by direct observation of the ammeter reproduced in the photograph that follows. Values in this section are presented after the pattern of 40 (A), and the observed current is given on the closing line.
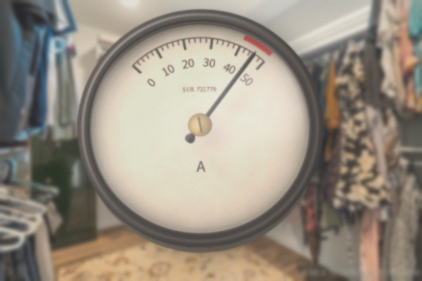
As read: 46 (A)
